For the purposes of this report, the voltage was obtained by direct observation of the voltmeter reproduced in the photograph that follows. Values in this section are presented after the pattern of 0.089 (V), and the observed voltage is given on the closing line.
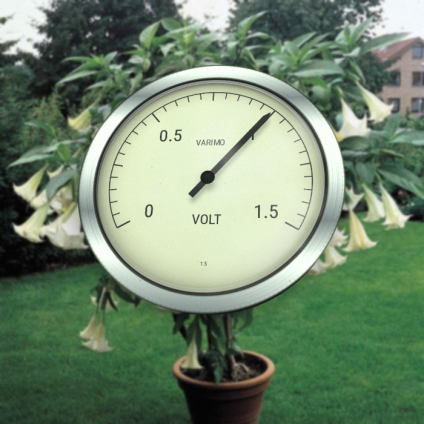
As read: 1 (V)
